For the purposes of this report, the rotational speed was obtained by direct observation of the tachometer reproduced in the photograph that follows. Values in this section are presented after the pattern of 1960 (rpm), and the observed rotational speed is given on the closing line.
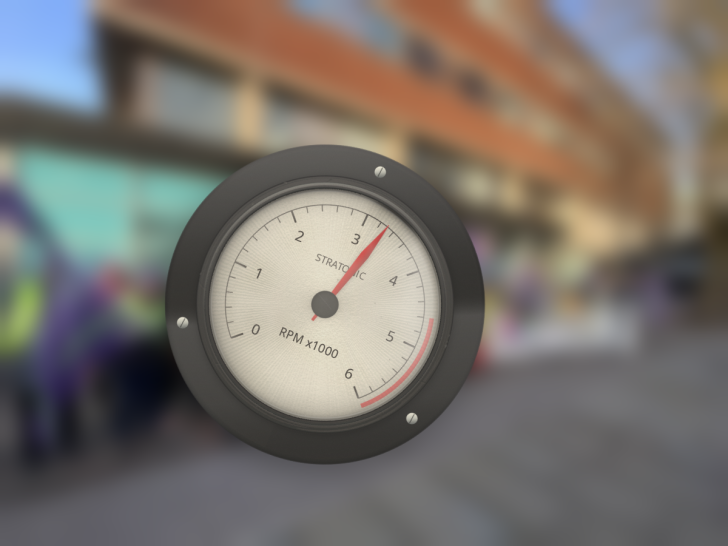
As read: 3300 (rpm)
